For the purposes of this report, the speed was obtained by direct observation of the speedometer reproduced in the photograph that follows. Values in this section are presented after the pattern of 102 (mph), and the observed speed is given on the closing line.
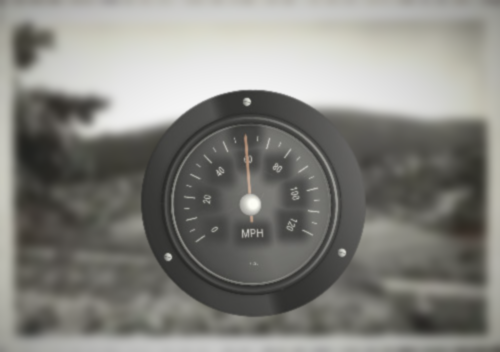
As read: 60 (mph)
